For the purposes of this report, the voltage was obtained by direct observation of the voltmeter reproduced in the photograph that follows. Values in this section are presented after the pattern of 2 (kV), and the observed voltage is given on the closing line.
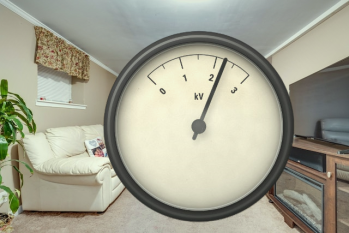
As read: 2.25 (kV)
